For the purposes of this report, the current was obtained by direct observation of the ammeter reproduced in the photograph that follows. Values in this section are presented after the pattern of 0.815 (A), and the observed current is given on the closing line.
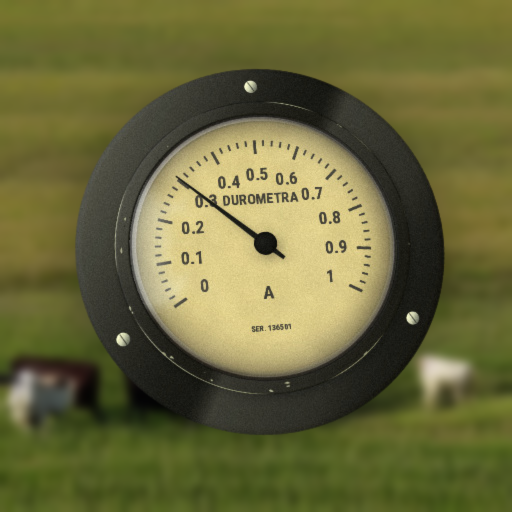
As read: 0.3 (A)
